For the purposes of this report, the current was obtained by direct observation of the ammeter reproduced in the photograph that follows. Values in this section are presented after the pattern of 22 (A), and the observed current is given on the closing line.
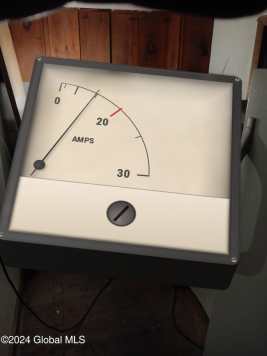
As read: 15 (A)
